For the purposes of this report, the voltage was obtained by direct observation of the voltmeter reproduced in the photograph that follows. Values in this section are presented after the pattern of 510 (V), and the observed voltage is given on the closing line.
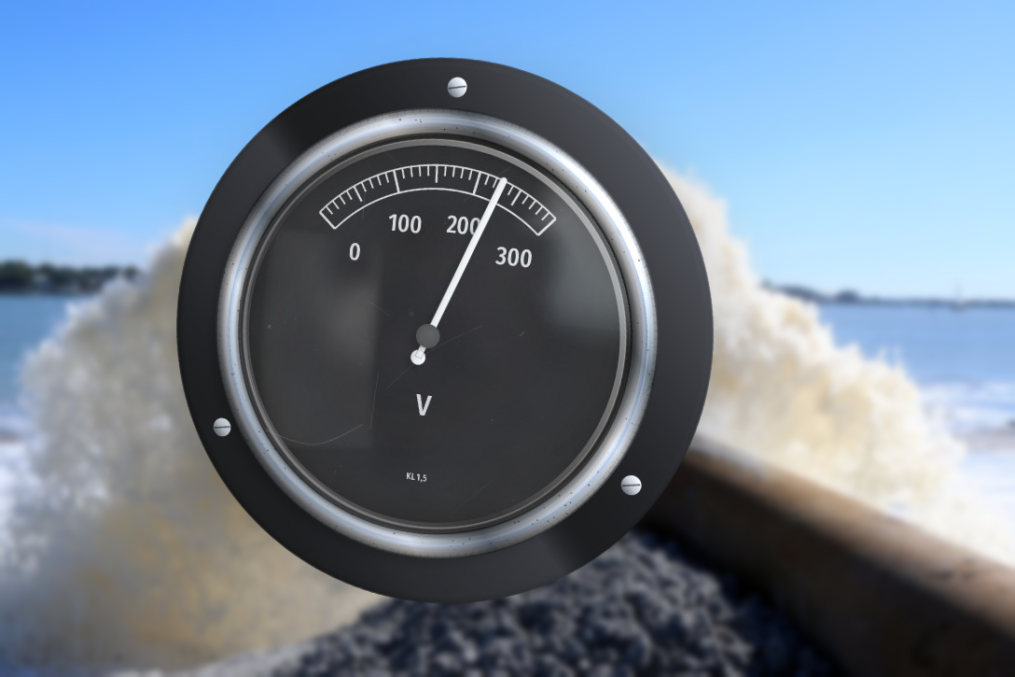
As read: 230 (V)
